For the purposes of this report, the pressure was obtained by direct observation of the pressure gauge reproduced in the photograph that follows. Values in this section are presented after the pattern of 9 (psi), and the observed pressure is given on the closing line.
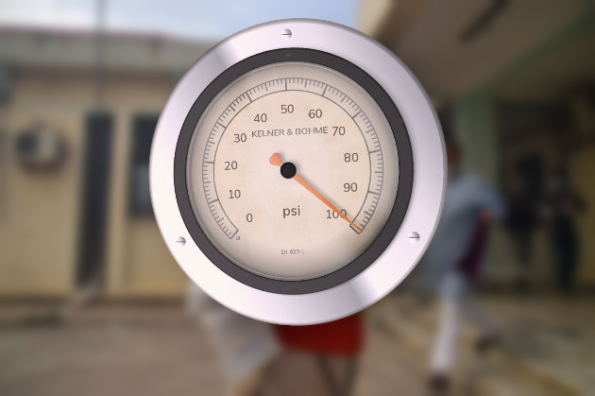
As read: 99 (psi)
